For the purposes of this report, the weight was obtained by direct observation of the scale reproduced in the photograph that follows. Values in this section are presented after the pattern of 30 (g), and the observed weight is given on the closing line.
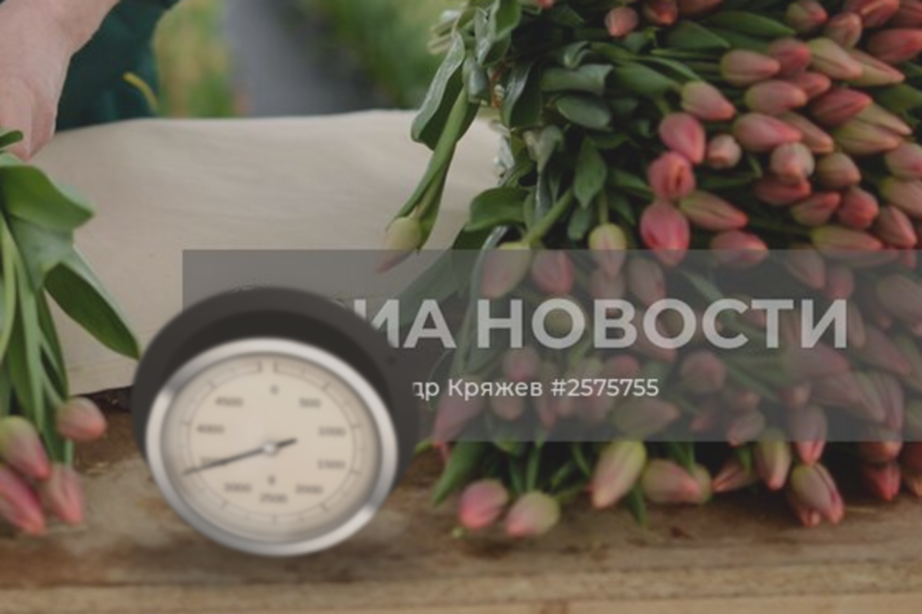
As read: 3500 (g)
